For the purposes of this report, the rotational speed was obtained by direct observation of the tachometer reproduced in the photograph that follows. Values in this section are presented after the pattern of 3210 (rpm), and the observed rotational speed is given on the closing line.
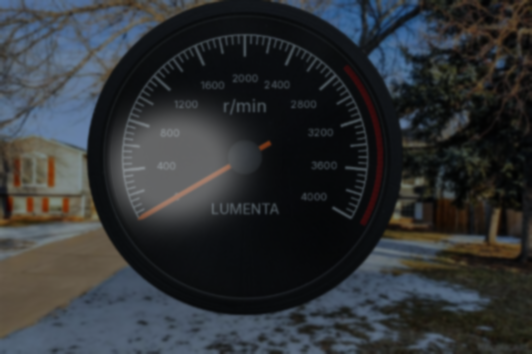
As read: 0 (rpm)
